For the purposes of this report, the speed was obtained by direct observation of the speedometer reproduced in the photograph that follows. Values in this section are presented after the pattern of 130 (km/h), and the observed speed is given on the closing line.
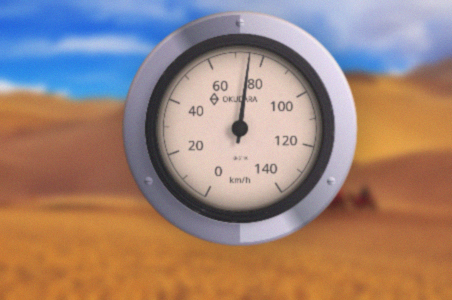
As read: 75 (km/h)
